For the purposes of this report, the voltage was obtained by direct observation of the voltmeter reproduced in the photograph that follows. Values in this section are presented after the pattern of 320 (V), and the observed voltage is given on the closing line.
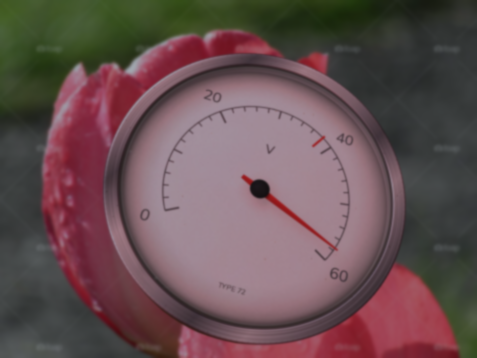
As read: 58 (V)
